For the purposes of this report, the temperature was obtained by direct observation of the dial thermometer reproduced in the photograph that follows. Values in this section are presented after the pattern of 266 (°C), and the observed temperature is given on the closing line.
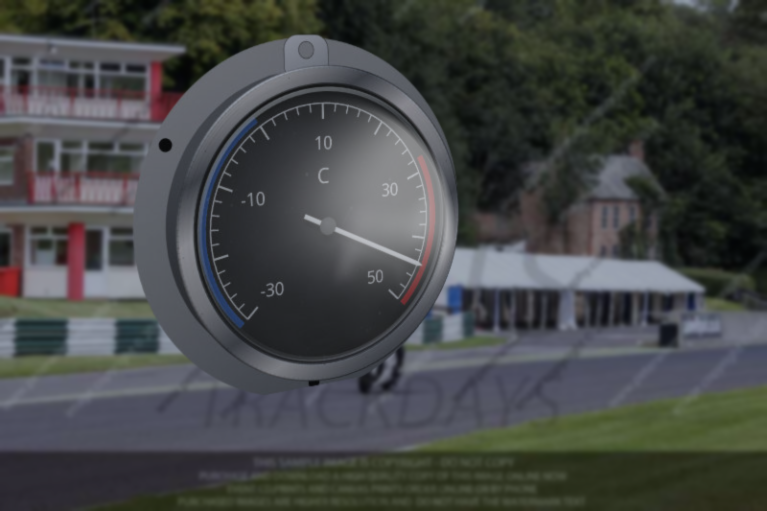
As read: 44 (°C)
